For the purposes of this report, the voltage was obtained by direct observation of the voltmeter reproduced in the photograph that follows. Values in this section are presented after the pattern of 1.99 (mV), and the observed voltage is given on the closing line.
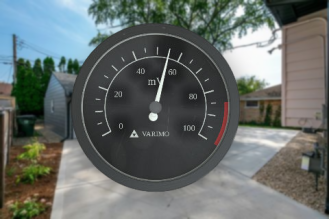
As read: 55 (mV)
